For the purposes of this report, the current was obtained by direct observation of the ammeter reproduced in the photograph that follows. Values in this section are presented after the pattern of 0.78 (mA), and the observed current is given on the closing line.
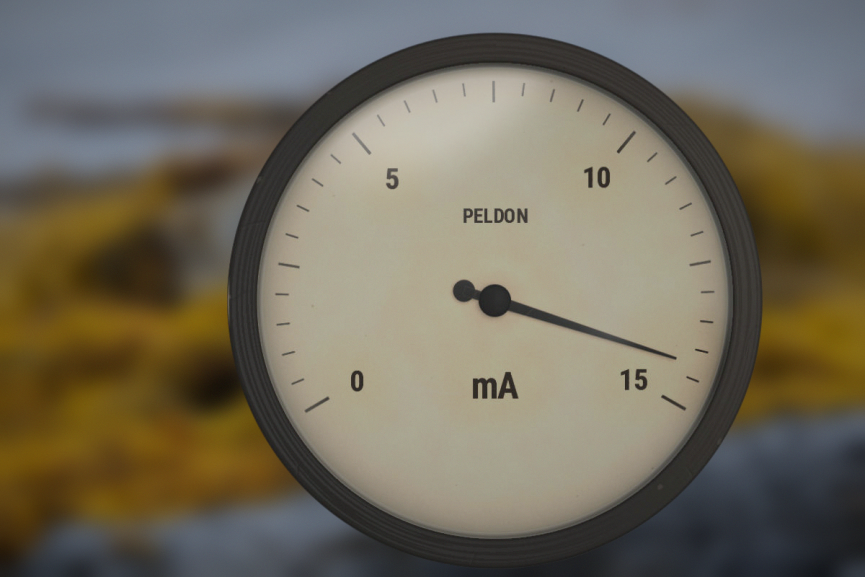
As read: 14.25 (mA)
